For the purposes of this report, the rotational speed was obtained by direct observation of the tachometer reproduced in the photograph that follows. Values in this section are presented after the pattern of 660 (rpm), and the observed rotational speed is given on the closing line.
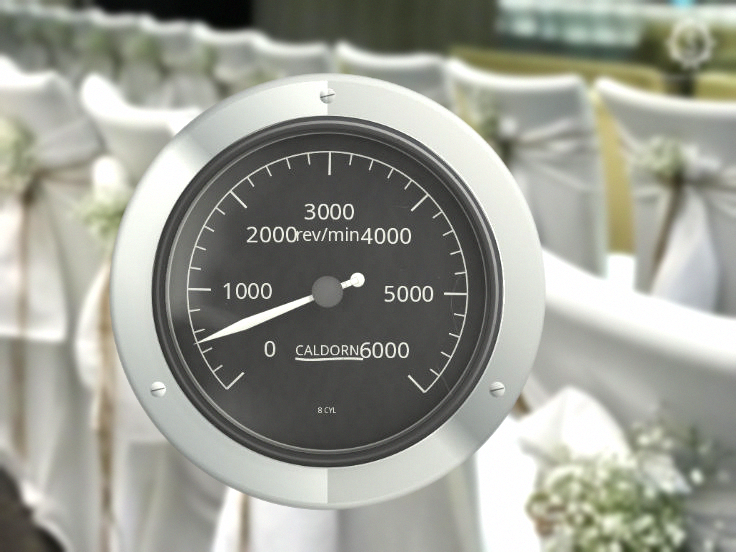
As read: 500 (rpm)
